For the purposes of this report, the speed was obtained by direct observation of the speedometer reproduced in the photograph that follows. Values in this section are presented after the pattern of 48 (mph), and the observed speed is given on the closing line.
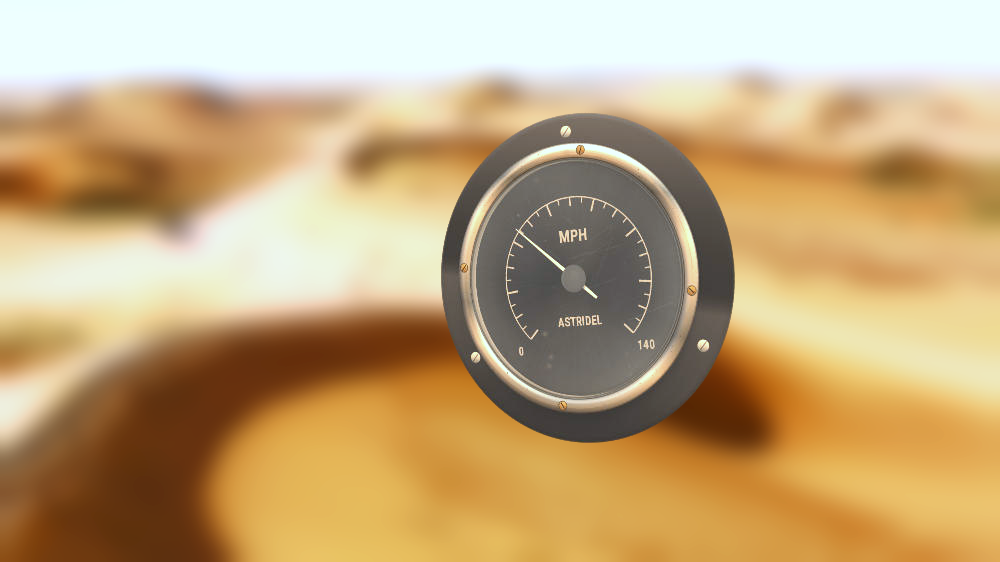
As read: 45 (mph)
